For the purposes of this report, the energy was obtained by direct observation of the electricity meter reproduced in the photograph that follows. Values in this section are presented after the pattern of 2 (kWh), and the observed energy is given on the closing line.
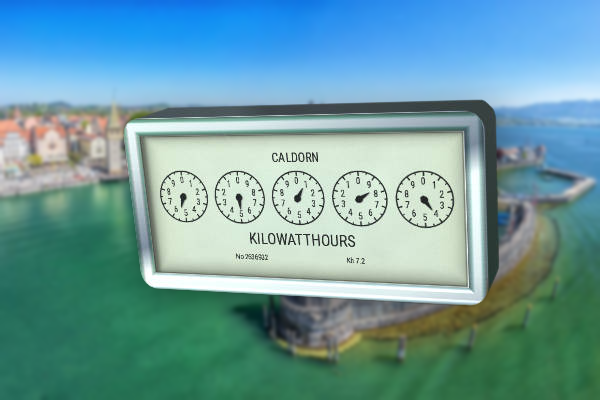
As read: 55084 (kWh)
